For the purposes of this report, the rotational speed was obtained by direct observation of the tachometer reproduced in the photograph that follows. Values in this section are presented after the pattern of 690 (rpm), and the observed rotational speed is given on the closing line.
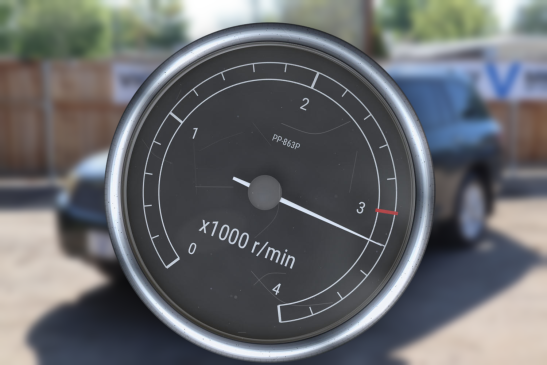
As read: 3200 (rpm)
